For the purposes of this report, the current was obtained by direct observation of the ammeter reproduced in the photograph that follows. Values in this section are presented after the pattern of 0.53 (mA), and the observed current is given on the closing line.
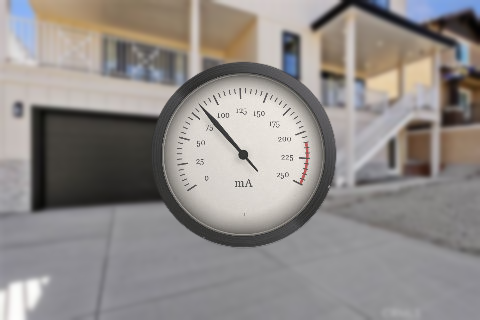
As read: 85 (mA)
